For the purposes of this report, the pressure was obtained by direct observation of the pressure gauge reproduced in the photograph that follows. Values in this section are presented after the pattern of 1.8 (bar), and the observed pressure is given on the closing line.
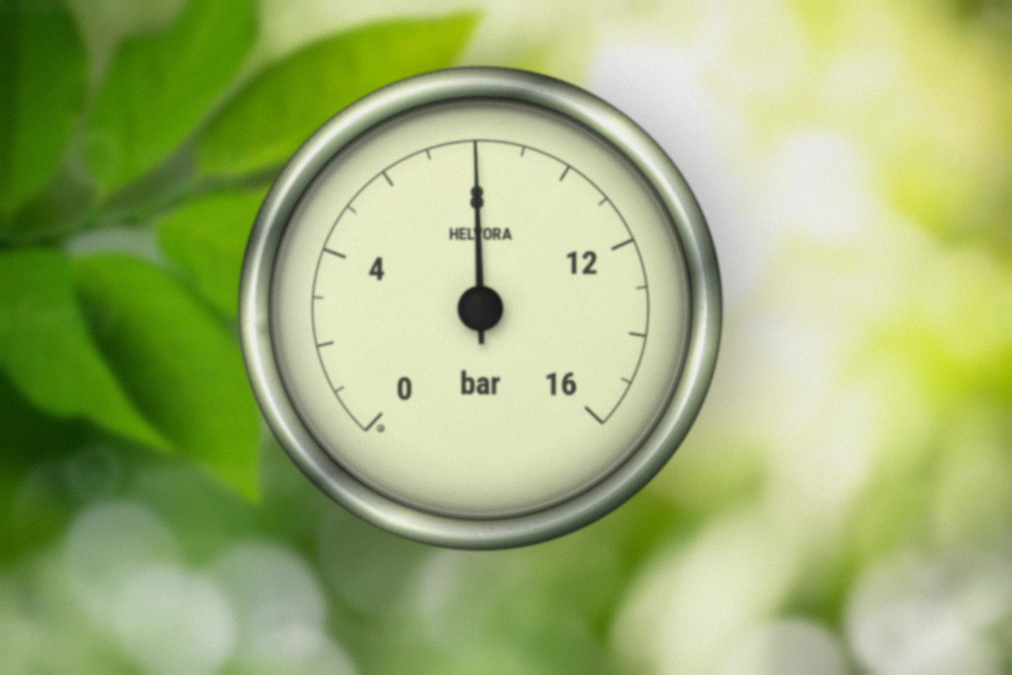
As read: 8 (bar)
